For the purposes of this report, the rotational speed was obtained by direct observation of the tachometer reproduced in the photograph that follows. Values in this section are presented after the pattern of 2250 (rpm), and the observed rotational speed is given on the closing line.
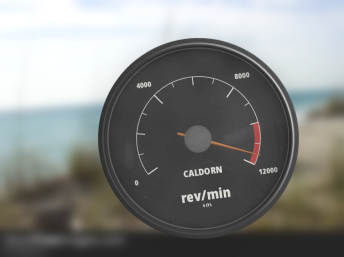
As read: 11500 (rpm)
